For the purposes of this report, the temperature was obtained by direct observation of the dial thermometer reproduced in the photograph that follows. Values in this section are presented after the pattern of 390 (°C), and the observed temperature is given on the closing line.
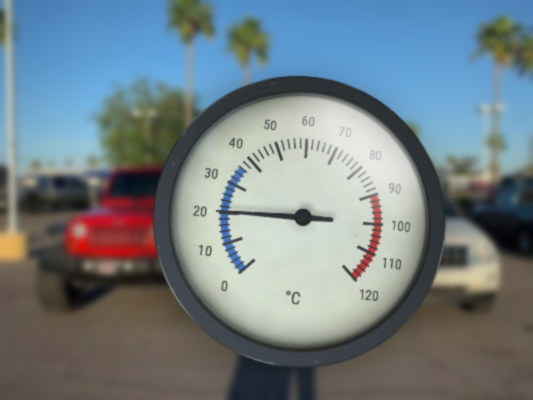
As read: 20 (°C)
